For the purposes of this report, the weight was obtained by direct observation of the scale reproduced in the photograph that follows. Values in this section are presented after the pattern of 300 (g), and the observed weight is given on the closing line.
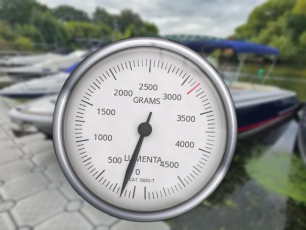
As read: 150 (g)
